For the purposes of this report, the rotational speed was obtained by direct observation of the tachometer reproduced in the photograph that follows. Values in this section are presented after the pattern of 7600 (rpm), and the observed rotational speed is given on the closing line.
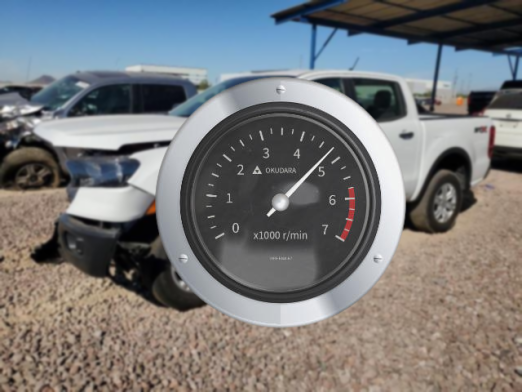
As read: 4750 (rpm)
